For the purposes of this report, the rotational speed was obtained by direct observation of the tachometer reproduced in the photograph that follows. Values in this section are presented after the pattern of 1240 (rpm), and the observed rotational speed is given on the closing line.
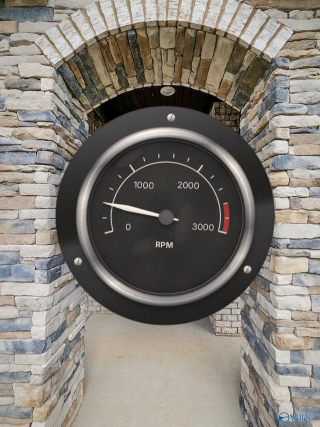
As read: 400 (rpm)
